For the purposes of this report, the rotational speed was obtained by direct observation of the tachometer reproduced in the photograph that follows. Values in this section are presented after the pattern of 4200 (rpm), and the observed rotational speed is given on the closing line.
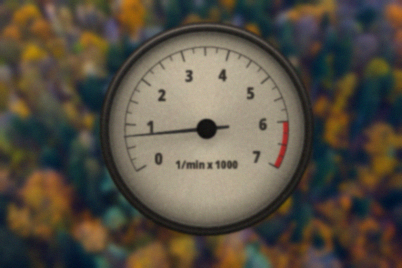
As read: 750 (rpm)
